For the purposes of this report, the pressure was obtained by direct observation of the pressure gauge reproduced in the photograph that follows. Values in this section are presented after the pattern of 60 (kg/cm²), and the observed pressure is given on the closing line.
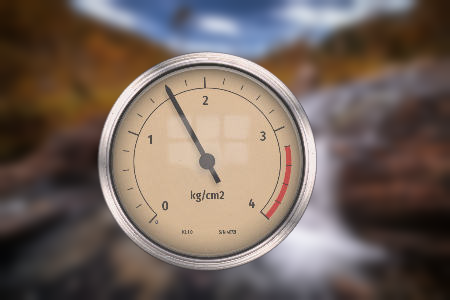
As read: 1.6 (kg/cm²)
